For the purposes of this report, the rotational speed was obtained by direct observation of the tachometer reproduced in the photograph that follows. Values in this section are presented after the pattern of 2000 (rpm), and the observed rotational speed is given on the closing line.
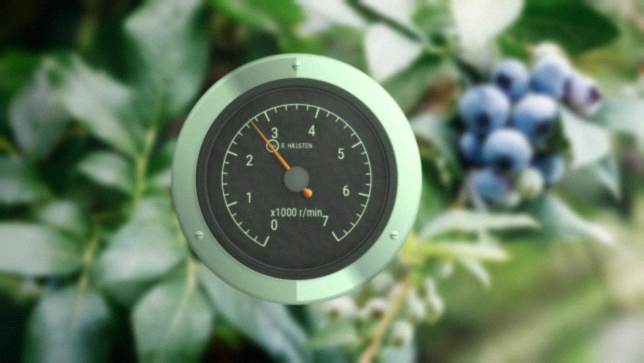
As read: 2700 (rpm)
